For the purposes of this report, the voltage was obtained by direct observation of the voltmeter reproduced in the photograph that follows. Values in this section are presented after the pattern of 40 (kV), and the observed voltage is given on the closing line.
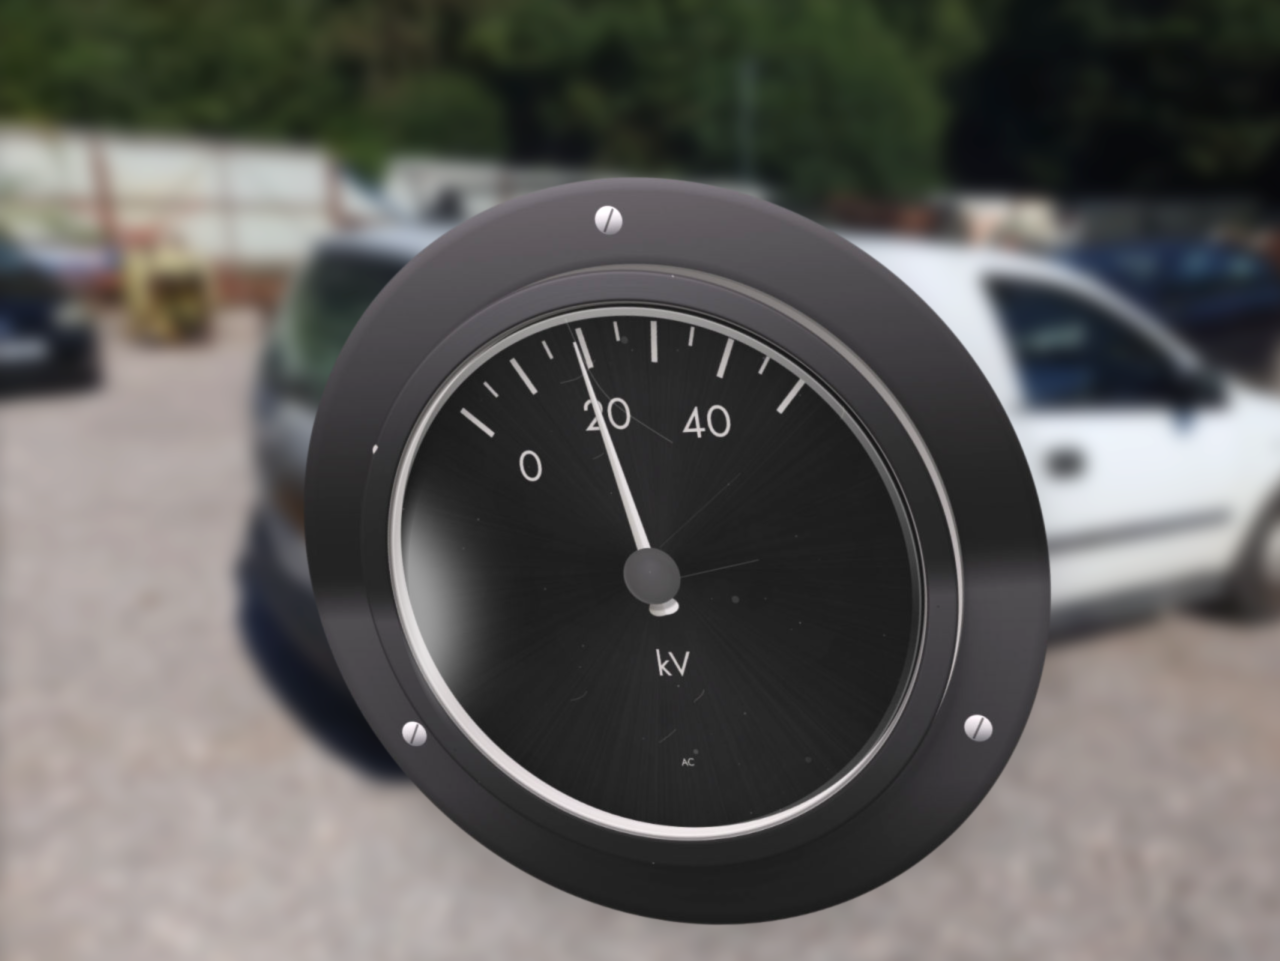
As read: 20 (kV)
